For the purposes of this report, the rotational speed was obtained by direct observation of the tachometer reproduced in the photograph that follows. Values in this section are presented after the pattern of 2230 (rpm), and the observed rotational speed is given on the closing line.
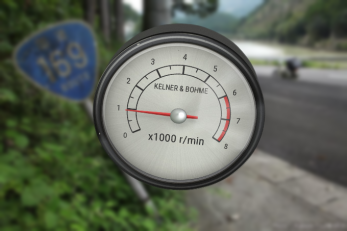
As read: 1000 (rpm)
